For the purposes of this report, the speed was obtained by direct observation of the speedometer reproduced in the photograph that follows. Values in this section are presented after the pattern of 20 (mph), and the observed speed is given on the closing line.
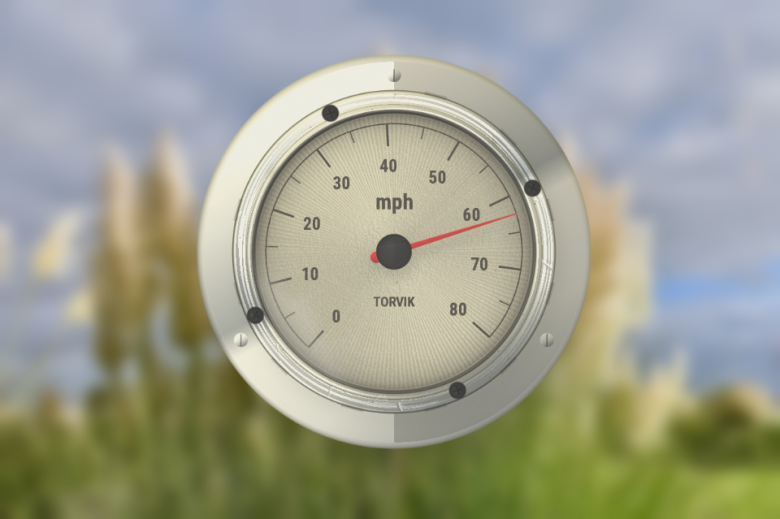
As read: 62.5 (mph)
